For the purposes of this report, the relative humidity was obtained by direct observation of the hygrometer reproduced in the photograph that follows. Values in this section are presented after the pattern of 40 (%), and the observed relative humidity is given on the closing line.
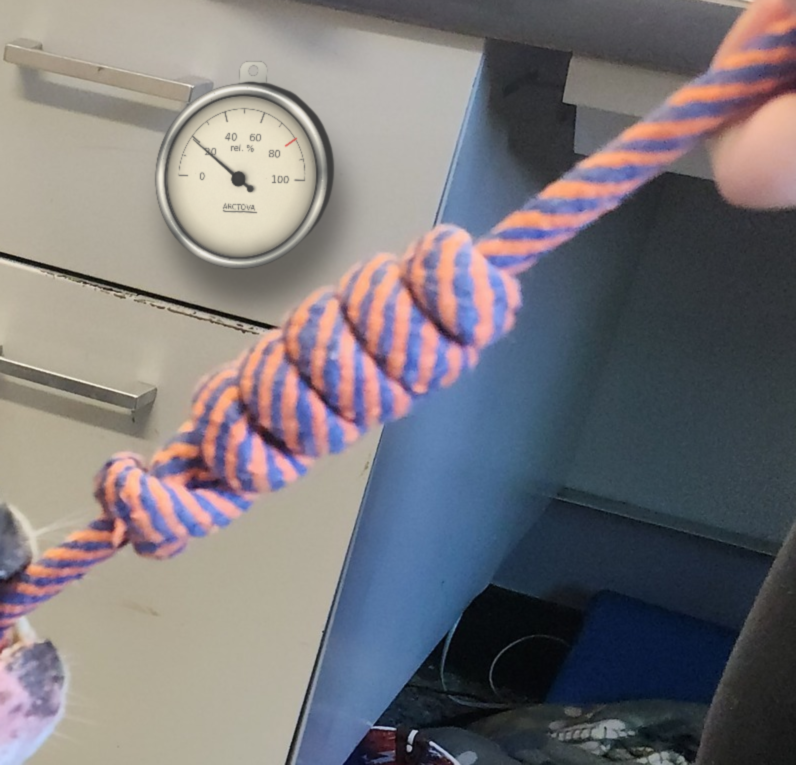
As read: 20 (%)
